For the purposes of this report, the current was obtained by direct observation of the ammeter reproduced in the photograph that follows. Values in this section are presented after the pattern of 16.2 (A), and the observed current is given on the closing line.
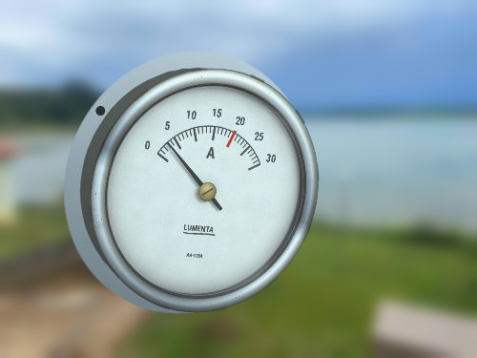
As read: 3 (A)
